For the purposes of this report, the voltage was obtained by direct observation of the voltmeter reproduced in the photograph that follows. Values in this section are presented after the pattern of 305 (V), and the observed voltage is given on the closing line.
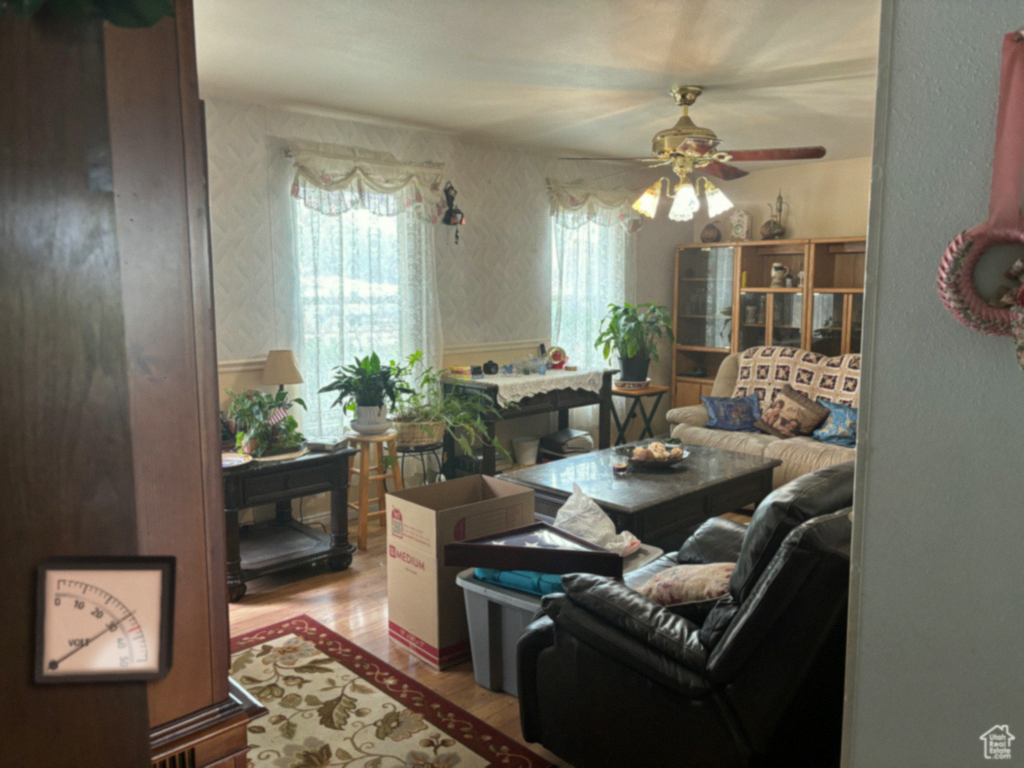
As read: 30 (V)
